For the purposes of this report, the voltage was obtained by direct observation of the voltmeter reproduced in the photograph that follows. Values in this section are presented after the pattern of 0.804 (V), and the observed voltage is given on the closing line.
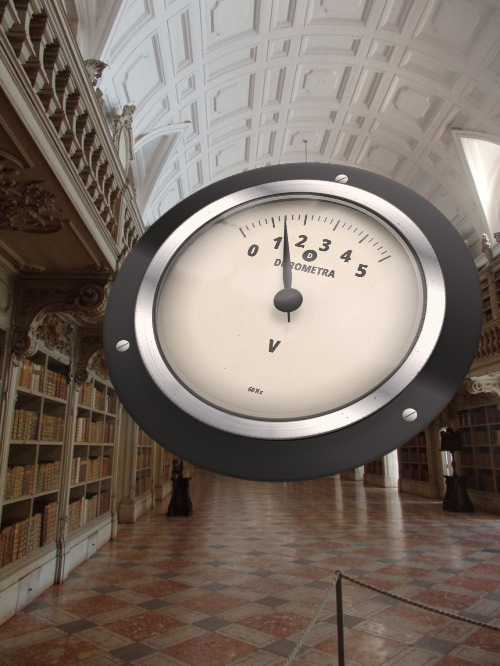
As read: 1.4 (V)
